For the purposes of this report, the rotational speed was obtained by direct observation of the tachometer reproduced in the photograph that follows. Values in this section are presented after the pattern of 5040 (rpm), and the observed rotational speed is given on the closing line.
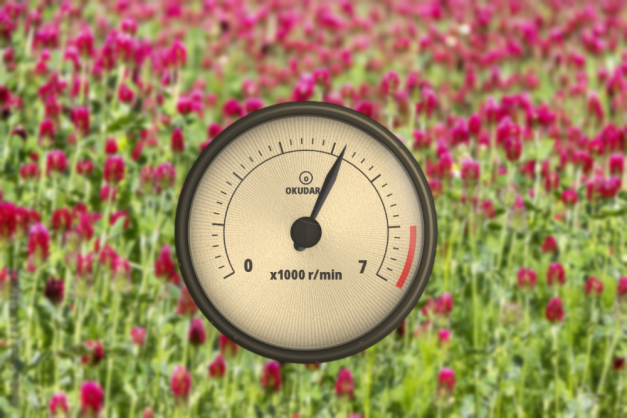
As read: 4200 (rpm)
